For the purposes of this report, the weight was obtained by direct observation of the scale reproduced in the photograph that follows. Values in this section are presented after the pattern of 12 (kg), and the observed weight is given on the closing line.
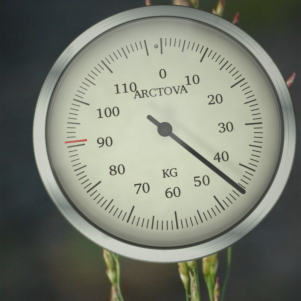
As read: 45 (kg)
